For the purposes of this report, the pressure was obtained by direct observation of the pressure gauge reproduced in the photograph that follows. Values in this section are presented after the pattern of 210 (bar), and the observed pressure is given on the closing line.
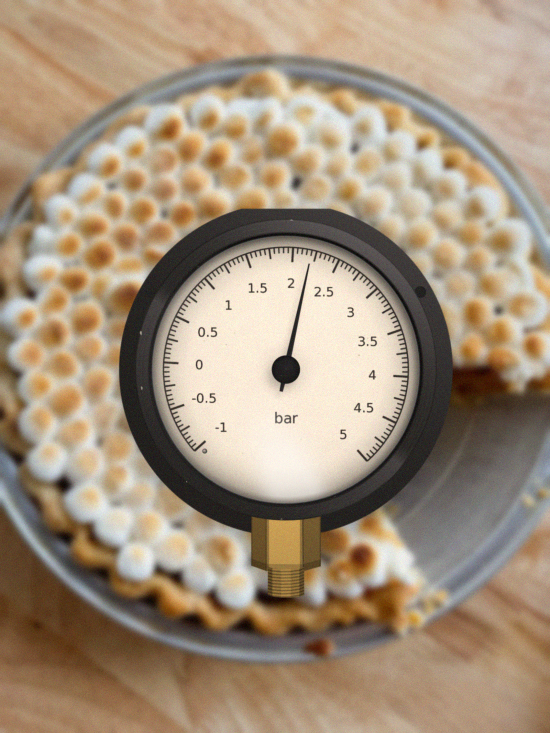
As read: 2.2 (bar)
